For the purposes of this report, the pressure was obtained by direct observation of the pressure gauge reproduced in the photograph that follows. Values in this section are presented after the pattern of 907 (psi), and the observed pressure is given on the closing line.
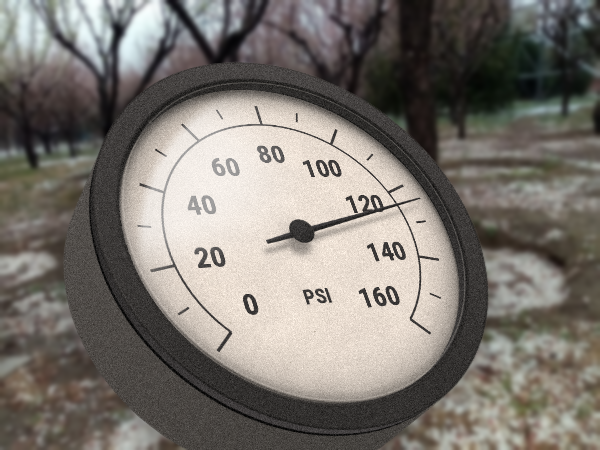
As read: 125 (psi)
